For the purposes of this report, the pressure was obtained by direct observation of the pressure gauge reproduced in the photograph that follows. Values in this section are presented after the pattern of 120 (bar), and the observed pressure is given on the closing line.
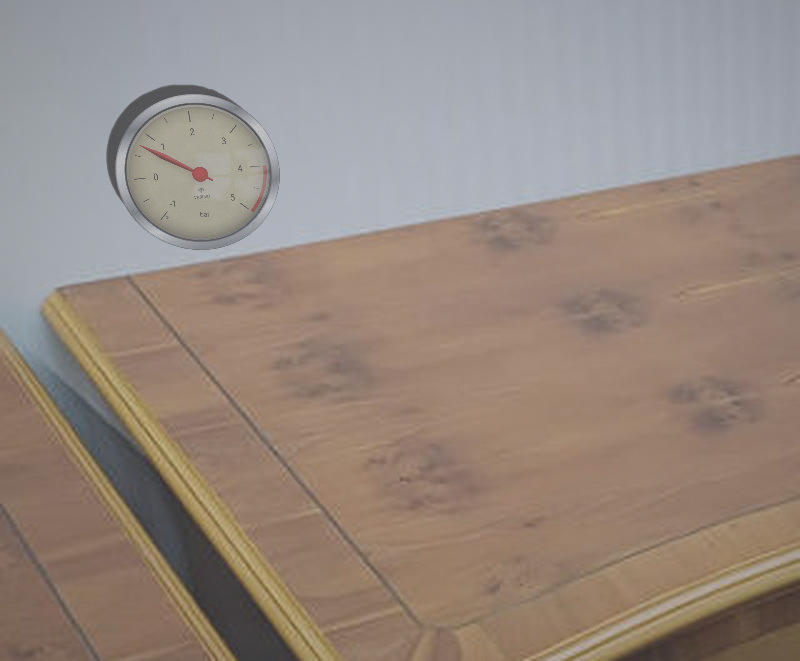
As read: 0.75 (bar)
